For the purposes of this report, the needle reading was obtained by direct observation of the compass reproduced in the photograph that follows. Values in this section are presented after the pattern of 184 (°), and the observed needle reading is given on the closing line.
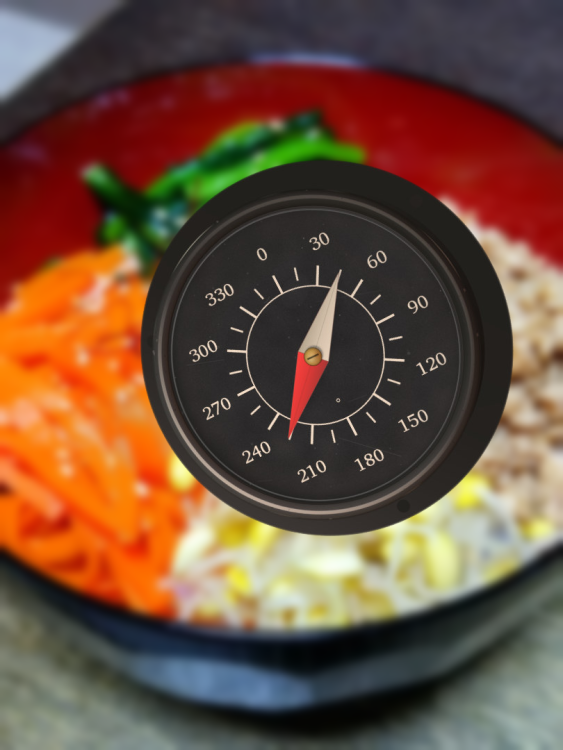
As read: 225 (°)
